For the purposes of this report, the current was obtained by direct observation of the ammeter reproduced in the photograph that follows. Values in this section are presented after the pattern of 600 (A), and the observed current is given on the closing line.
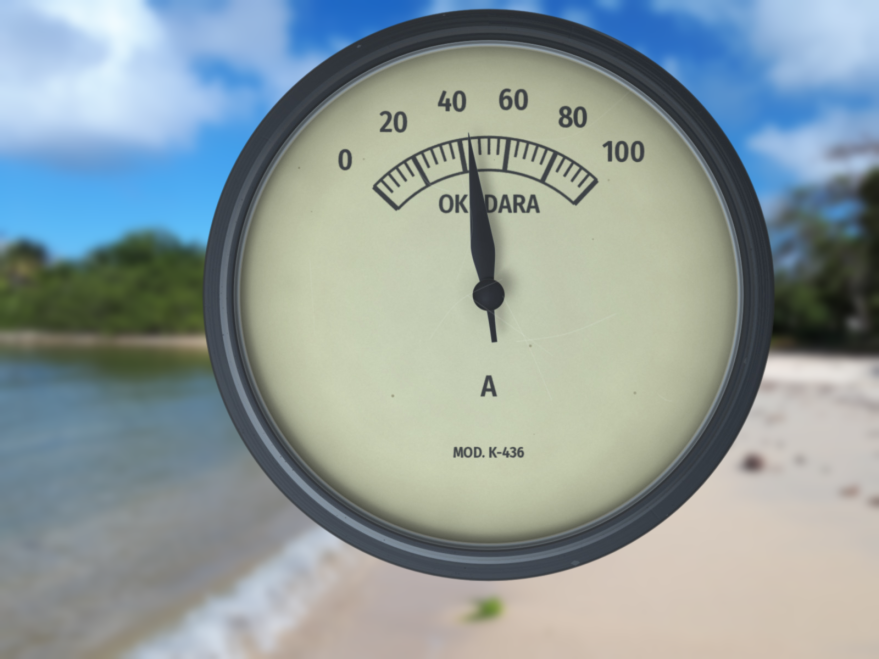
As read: 44 (A)
